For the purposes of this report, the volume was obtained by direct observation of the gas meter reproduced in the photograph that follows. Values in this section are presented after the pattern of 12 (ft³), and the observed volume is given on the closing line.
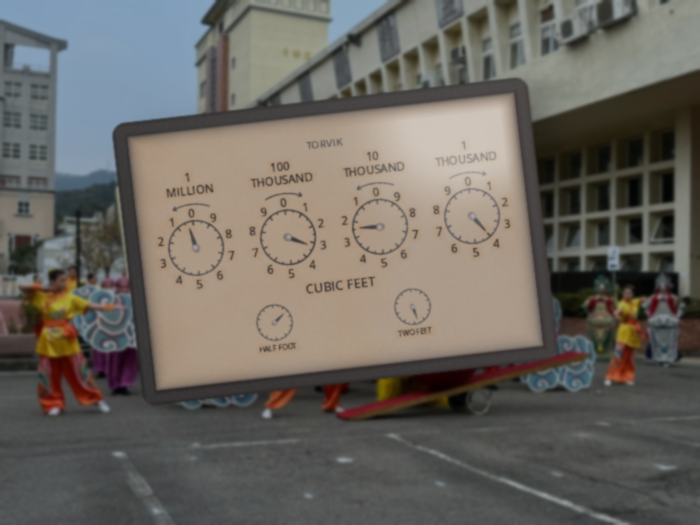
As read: 32400 (ft³)
